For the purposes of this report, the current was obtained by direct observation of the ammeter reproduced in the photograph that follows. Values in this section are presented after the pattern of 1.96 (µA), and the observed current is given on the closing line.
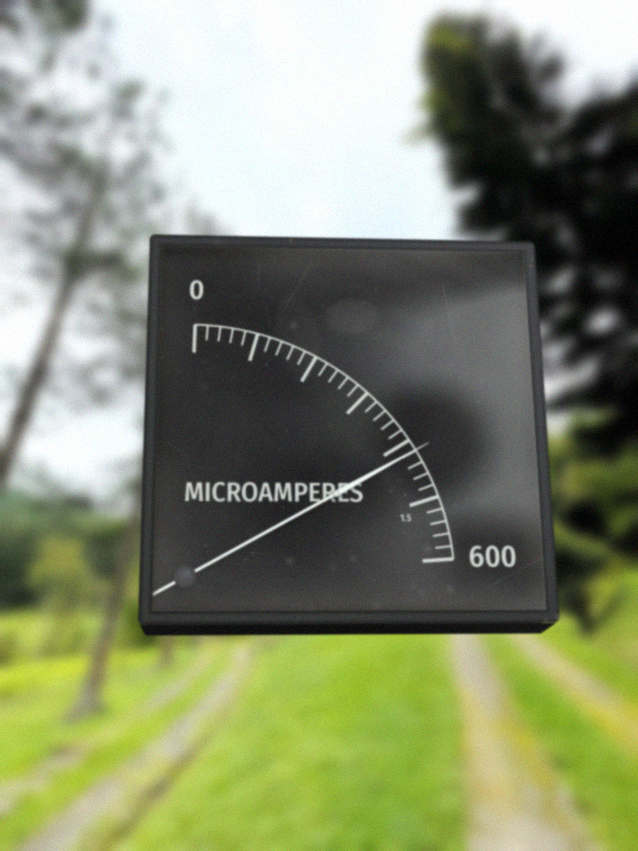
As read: 420 (µA)
